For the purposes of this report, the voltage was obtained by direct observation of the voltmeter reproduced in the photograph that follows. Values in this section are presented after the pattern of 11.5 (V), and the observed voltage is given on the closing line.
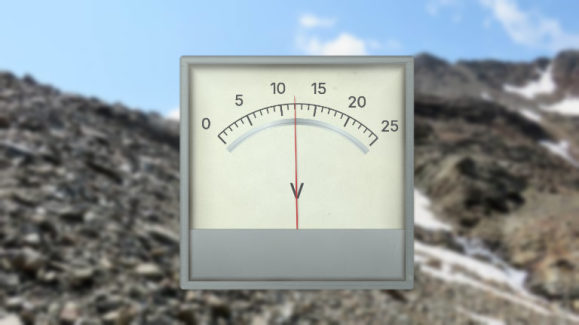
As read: 12 (V)
